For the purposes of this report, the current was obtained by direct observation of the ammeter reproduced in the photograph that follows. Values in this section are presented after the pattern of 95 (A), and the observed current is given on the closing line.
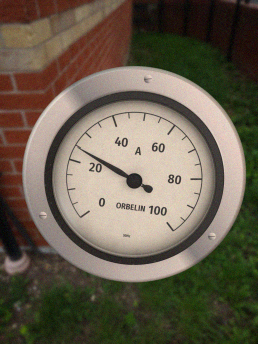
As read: 25 (A)
